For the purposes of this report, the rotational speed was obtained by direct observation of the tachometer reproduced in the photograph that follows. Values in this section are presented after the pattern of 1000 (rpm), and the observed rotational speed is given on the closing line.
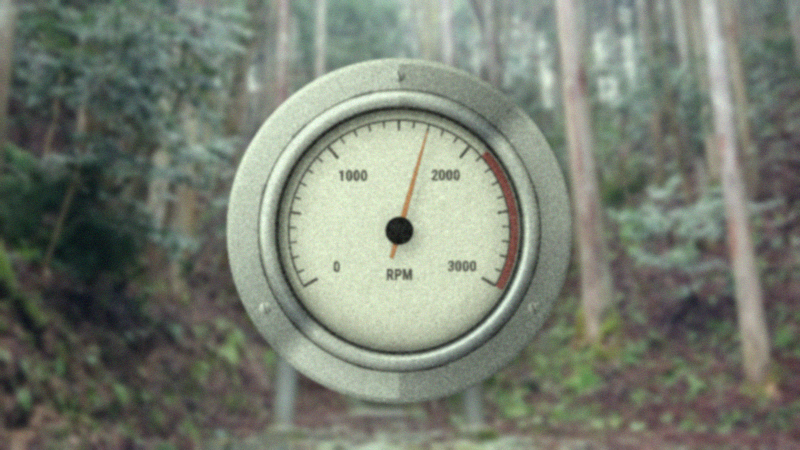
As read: 1700 (rpm)
